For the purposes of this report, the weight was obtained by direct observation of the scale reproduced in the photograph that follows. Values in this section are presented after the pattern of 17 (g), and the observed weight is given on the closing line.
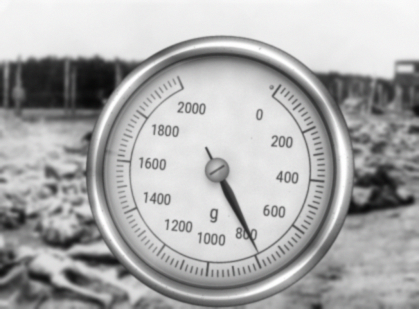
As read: 780 (g)
